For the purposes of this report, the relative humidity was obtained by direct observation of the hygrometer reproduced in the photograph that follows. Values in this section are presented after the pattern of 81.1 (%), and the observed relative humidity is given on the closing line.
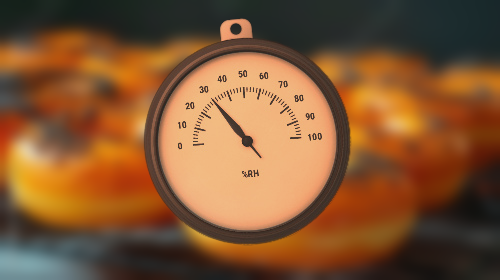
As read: 30 (%)
